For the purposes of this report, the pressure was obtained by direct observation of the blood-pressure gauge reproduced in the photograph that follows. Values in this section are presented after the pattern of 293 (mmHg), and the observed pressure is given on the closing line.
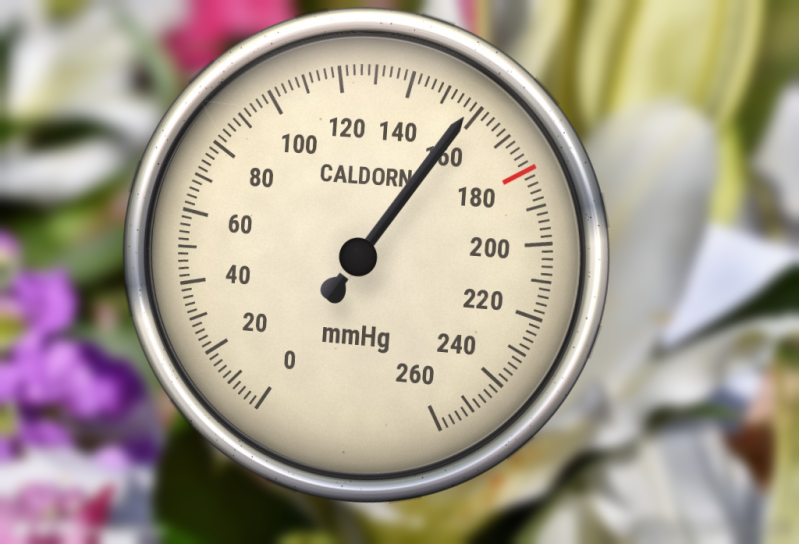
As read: 158 (mmHg)
